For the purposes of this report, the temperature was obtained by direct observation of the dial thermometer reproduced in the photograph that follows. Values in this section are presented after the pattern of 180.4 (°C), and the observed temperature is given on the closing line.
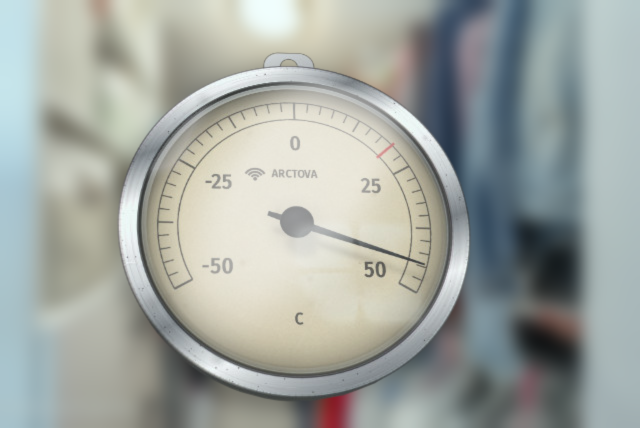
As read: 45 (°C)
